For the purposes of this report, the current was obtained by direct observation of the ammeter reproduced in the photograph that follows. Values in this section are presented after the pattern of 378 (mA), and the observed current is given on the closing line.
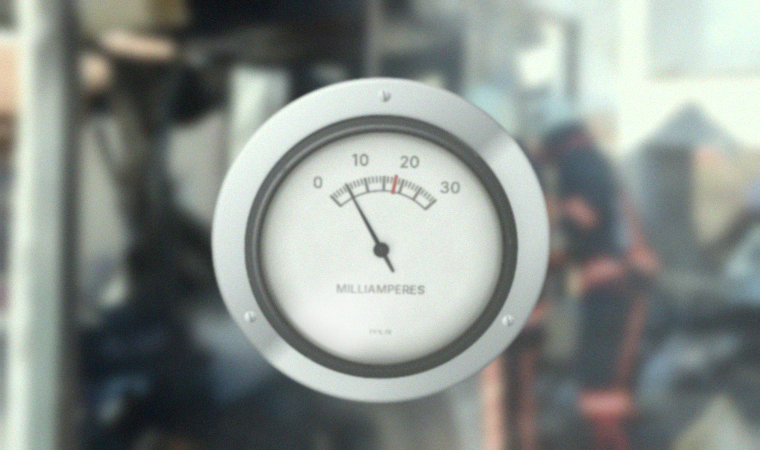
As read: 5 (mA)
